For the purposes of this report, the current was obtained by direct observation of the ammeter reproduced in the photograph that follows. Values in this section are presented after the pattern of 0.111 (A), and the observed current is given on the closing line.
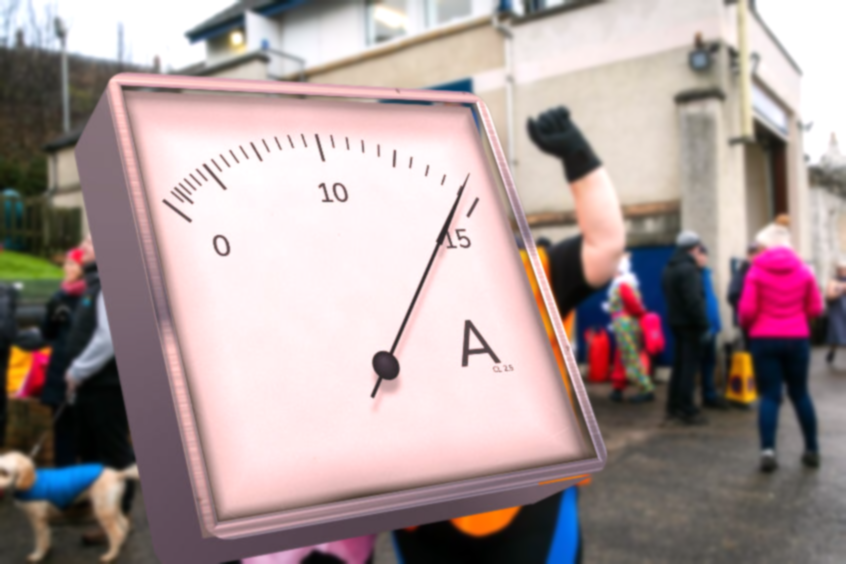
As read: 14.5 (A)
